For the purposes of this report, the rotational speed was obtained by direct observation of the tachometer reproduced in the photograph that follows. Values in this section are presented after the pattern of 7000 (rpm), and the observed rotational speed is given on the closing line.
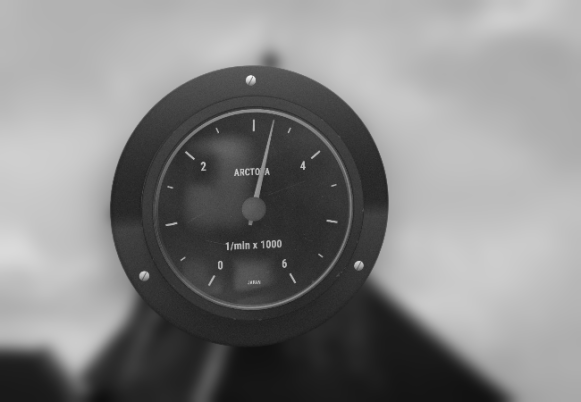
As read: 3250 (rpm)
